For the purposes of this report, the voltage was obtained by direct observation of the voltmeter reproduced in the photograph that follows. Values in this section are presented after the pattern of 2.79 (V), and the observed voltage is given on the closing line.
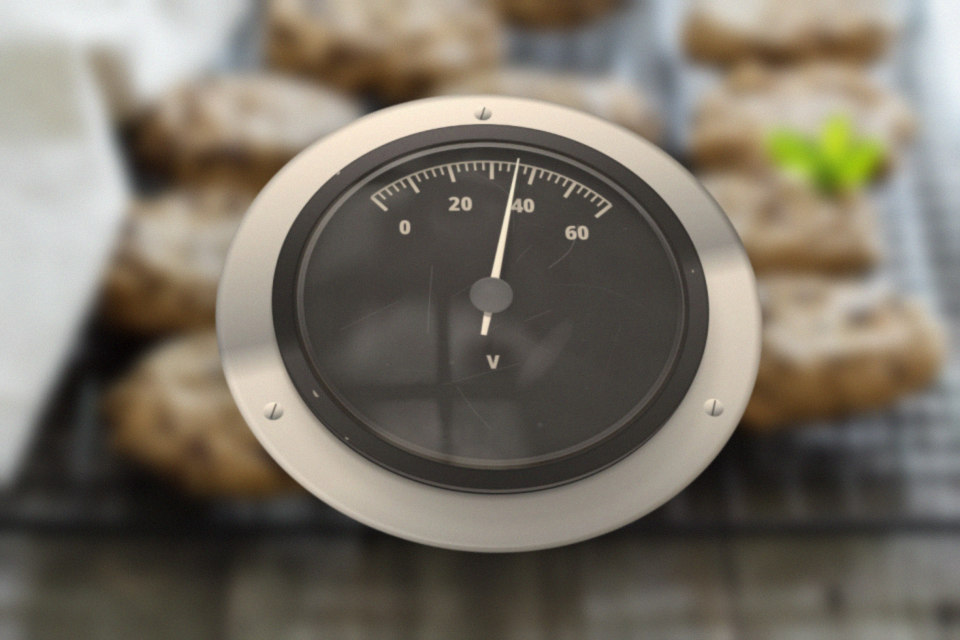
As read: 36 (V)
